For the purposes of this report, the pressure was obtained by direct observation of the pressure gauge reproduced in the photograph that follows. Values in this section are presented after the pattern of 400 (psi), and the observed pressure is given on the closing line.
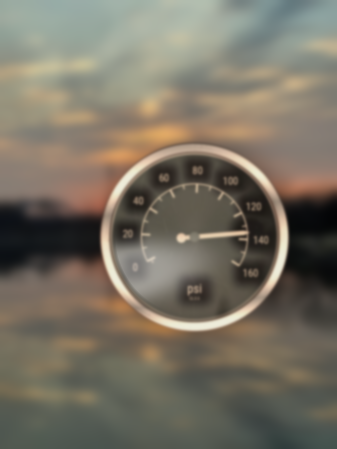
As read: 135 (psi)
